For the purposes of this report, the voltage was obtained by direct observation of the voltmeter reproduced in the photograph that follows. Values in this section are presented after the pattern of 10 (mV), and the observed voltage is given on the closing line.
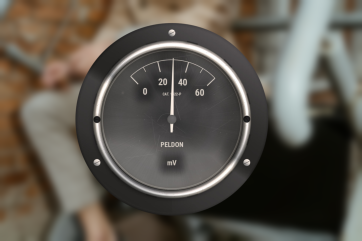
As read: 30 (mV)
